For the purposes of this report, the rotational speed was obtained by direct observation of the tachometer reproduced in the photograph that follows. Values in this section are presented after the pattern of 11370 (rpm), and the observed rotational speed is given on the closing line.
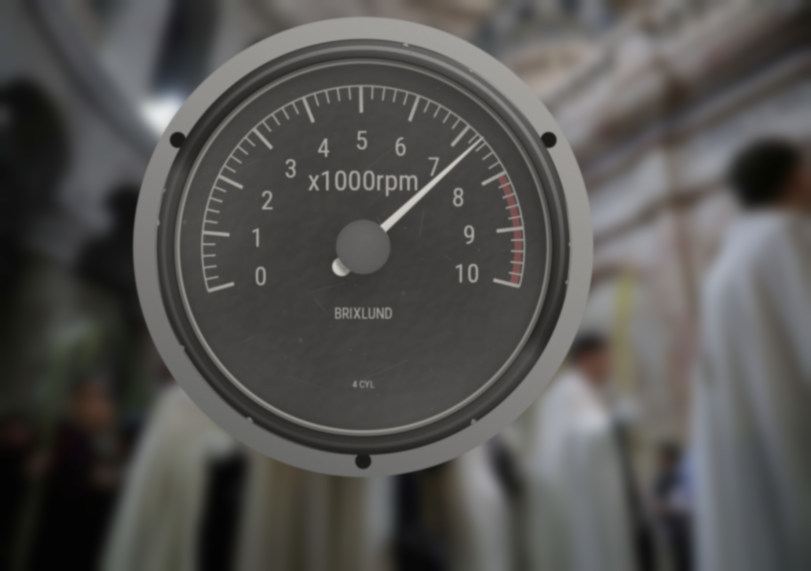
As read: 7300 (rpm)
